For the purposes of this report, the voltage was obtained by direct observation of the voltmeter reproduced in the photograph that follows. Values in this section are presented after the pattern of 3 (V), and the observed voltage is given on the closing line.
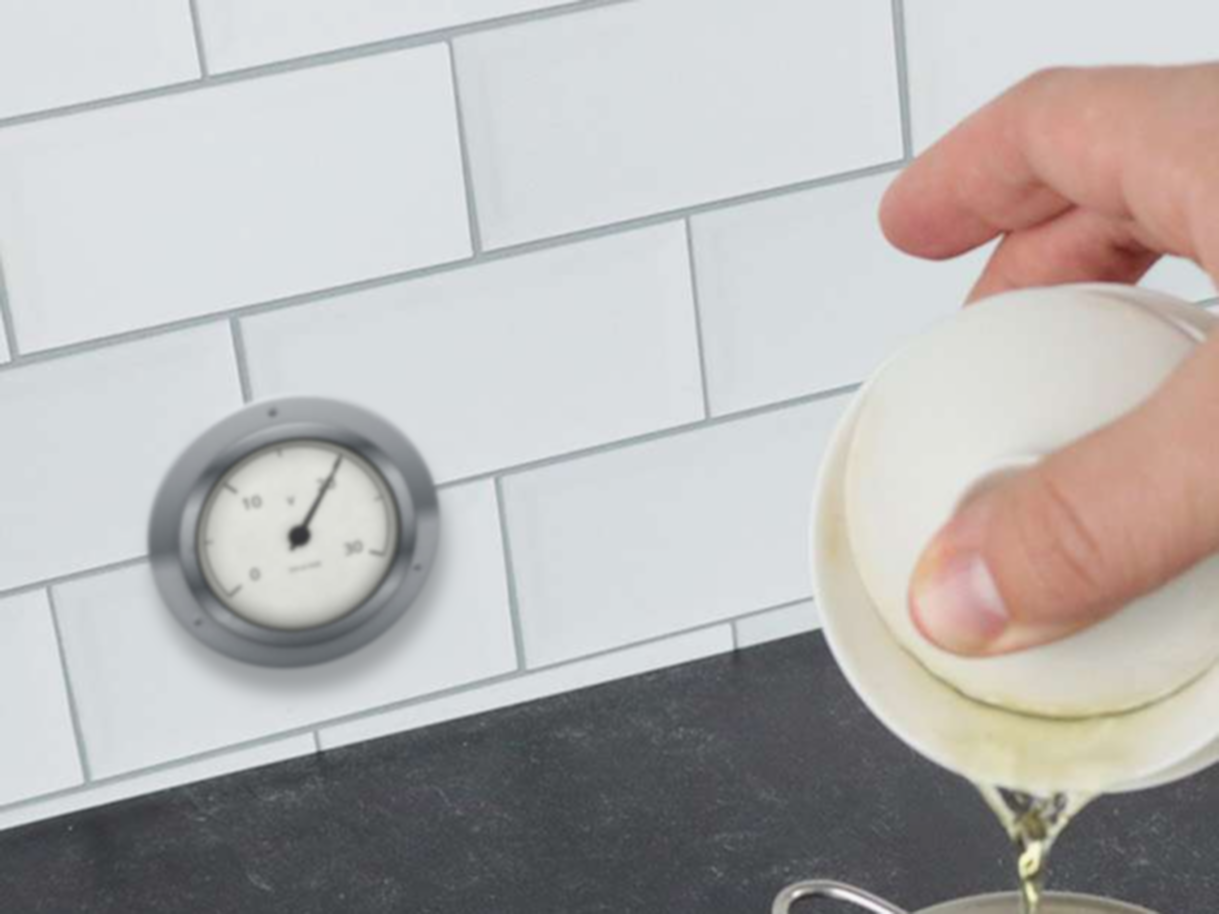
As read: 20 (V)
